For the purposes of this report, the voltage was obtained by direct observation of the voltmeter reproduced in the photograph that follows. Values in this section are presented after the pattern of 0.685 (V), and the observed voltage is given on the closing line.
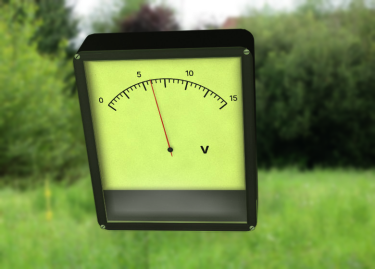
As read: 6 (V)
